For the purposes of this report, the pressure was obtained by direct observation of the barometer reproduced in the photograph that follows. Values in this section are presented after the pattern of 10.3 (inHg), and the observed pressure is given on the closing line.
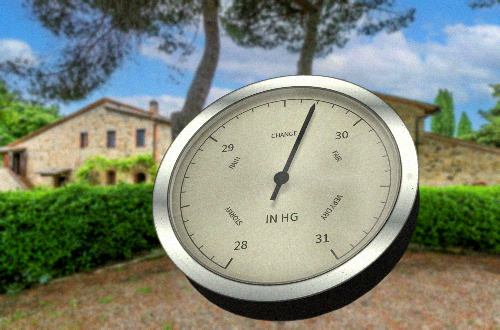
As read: 29.7 (inHg)
